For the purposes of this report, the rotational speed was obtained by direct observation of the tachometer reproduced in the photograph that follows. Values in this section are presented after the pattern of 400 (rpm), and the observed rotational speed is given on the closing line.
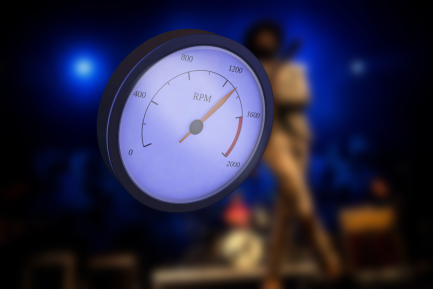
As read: 1300 (rpm)
